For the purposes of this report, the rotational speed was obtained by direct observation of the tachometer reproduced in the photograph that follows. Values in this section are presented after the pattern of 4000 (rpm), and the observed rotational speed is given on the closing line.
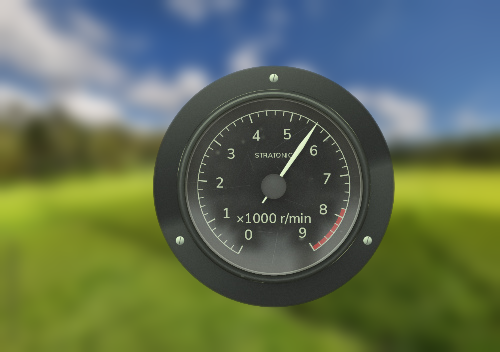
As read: 5600 (rpm)
